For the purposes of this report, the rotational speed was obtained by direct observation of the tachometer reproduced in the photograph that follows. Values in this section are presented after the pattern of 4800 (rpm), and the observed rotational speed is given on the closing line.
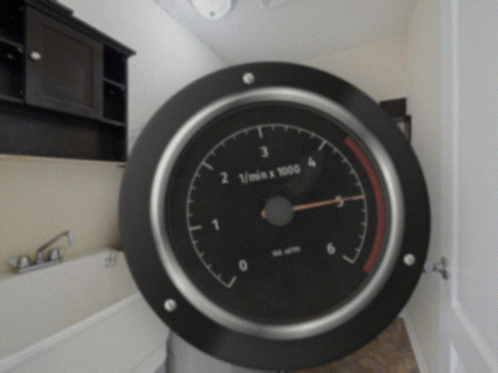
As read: 5000 (rpm)
